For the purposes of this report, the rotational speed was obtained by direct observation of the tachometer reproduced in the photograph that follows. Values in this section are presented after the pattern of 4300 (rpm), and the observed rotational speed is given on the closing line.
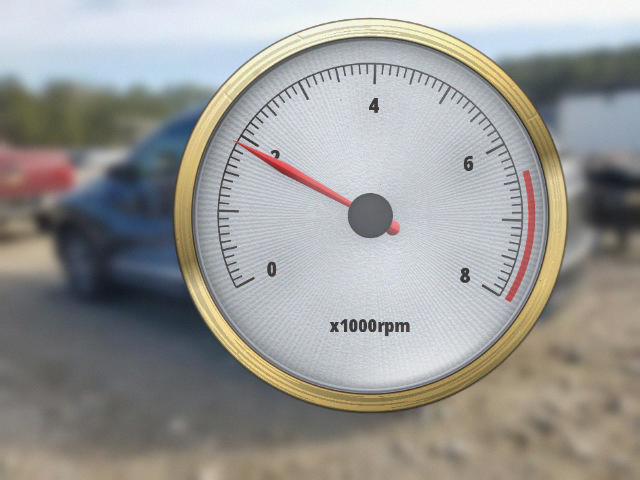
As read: 1900 (rpm)
